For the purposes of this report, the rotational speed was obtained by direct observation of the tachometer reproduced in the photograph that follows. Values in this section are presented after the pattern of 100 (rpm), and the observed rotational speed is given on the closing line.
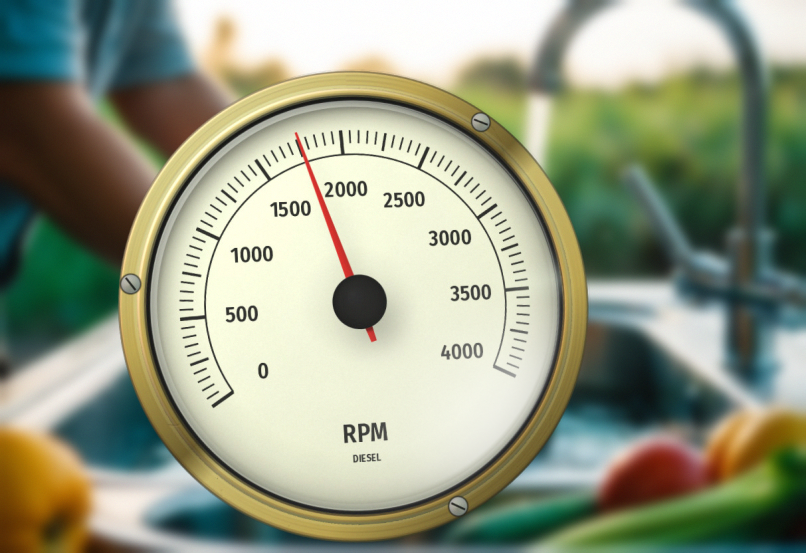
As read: 1750 (rpm)
